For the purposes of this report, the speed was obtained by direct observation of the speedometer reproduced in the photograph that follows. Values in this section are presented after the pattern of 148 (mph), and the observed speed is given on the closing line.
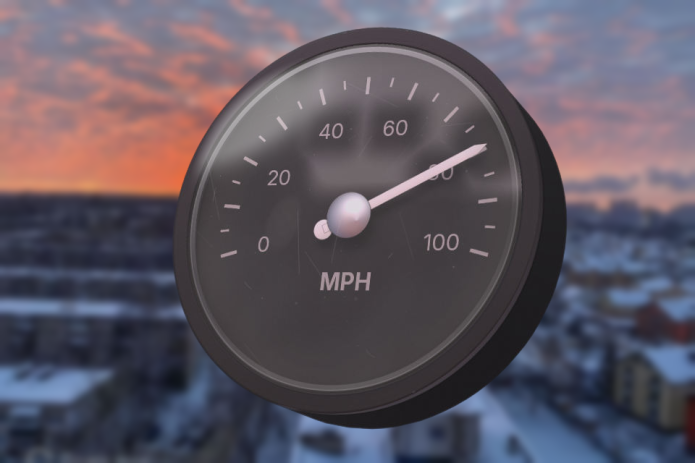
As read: 80 (mph)
